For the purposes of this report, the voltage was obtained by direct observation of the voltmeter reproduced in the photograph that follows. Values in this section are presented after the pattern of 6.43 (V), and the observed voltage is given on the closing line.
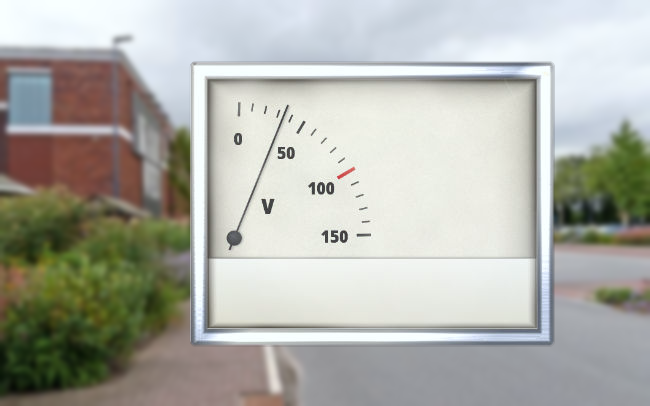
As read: 35 (V)
